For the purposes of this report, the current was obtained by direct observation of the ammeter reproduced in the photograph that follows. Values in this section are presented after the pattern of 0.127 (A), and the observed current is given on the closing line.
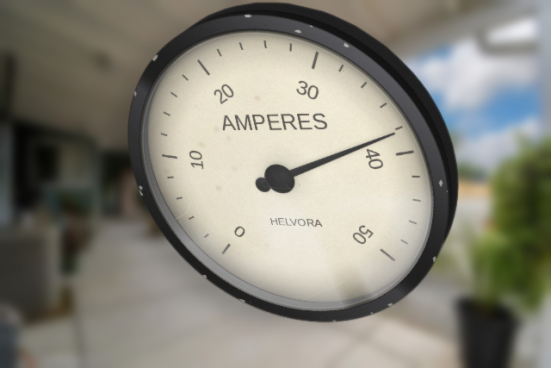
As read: 38 (A)
